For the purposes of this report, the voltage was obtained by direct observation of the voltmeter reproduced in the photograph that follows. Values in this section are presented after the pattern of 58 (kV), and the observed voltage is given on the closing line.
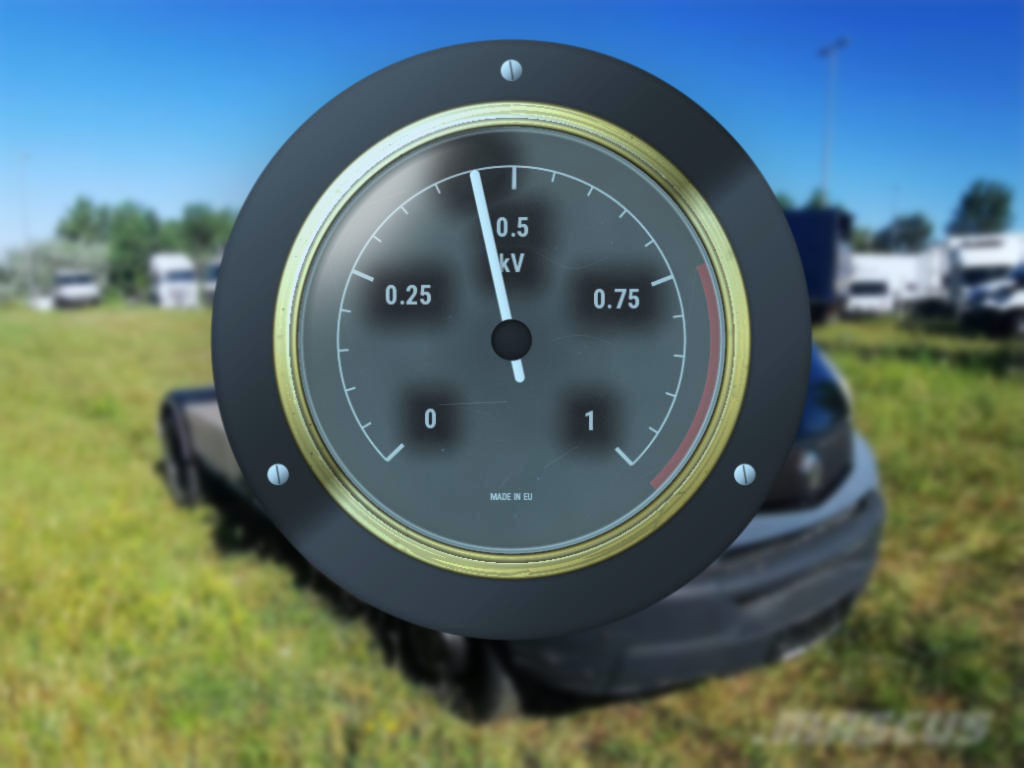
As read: 0.45 (kV)
